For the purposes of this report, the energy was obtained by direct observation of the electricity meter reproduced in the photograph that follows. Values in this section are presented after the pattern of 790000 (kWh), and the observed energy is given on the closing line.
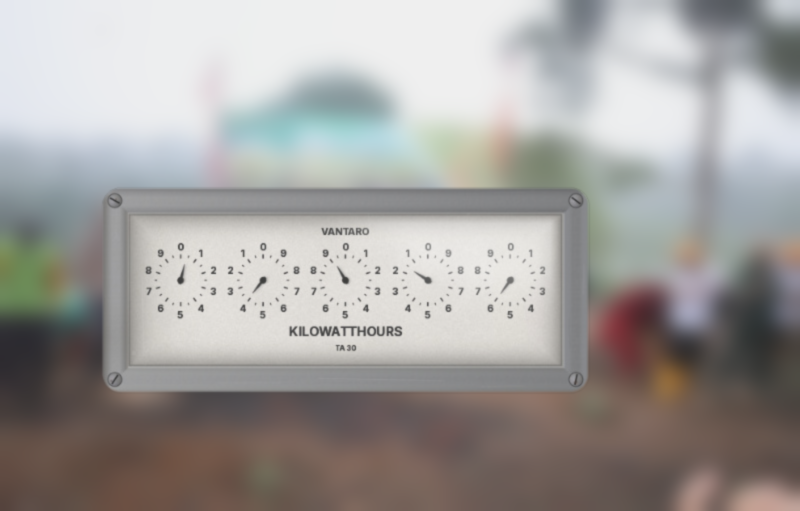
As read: 3916 (kWh)
